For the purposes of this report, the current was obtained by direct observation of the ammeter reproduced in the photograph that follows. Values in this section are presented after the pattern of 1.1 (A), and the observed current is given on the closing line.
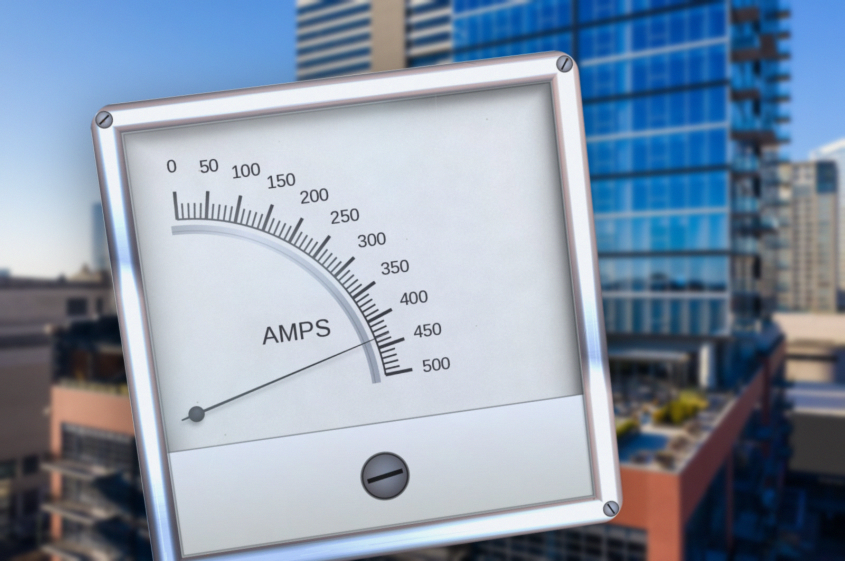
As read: 430 (A)
